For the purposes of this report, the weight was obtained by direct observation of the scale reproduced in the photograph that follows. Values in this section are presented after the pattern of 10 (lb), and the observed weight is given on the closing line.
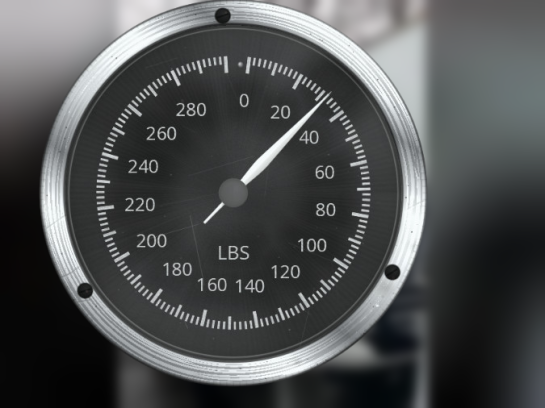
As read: 32 (lb)
